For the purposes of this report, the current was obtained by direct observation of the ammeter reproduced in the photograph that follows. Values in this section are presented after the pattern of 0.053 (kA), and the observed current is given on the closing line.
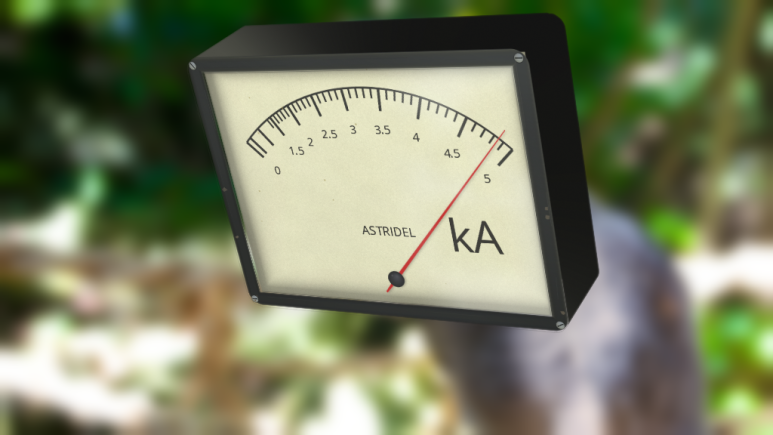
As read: 4.85 (kA)
